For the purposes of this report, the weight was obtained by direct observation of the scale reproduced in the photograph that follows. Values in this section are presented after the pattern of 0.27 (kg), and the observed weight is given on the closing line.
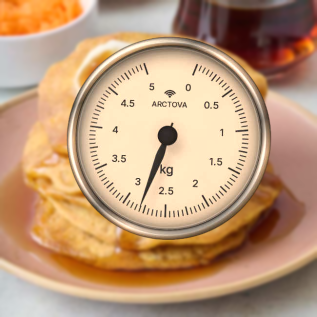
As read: 2.8 (kg)
